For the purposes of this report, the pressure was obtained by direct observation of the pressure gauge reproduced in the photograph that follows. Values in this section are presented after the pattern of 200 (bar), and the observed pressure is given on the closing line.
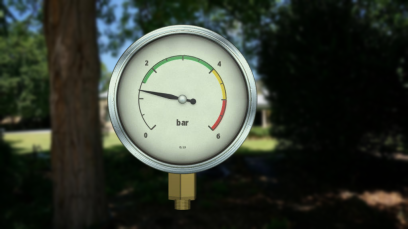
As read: 1.25 (bar)
